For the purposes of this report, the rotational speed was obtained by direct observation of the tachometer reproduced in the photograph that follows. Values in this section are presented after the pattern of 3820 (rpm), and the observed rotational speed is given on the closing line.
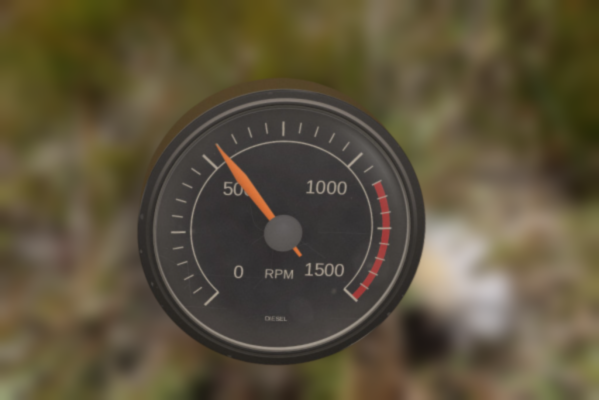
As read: 550 (rpm)
